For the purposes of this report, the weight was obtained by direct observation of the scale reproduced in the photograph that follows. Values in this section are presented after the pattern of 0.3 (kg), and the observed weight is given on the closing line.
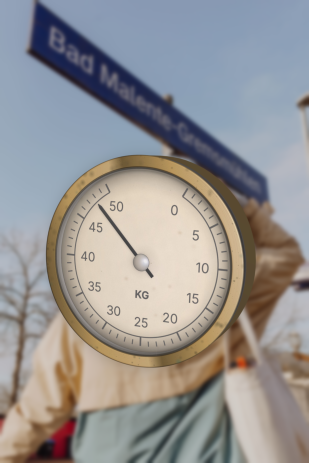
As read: 48 (kg)
